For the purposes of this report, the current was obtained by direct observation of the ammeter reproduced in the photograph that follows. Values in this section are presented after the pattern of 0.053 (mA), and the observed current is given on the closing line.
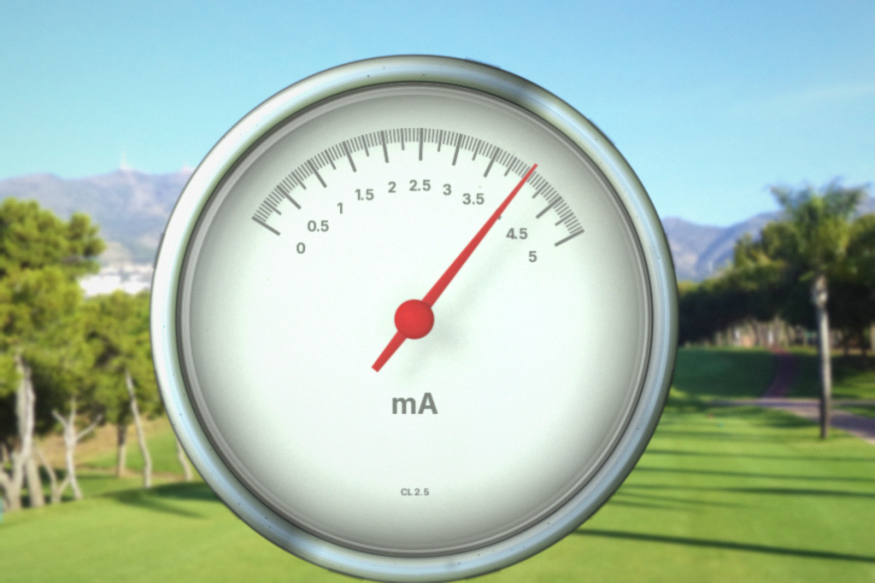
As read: 4 (mA)
